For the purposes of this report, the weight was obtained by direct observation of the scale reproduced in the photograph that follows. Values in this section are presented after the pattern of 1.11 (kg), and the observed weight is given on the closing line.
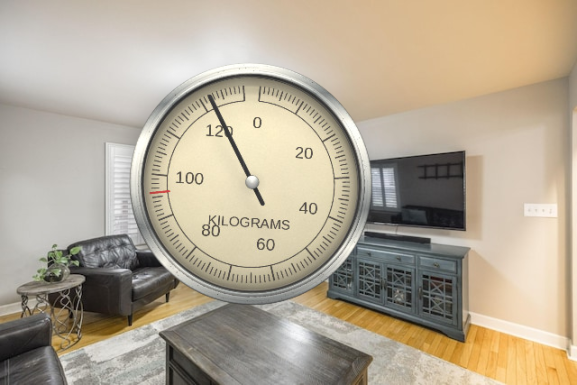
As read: 122 (kg)
